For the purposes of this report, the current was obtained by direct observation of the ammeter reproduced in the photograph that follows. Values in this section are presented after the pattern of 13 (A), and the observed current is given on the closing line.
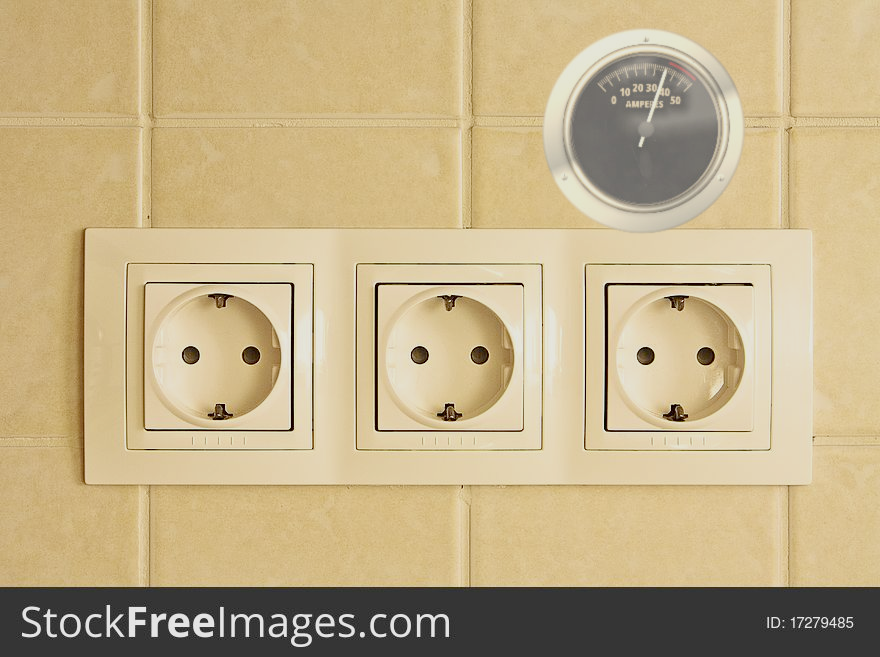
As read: 35 (A)
